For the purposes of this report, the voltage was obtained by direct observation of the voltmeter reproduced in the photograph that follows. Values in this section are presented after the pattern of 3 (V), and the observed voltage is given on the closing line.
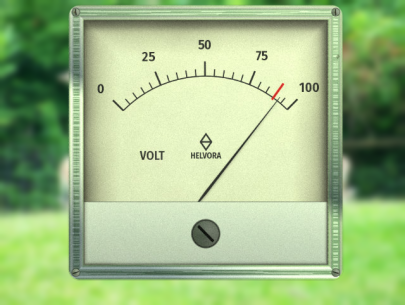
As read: 92.5 (V)
